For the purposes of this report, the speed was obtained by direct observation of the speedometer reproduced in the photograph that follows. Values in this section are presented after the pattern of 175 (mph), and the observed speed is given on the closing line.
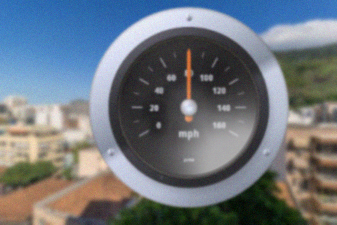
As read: 80 (mph)
